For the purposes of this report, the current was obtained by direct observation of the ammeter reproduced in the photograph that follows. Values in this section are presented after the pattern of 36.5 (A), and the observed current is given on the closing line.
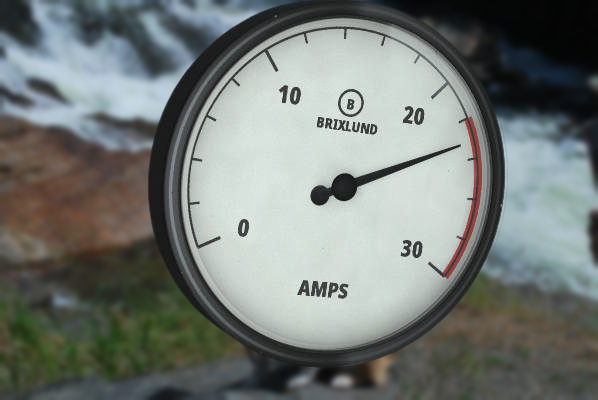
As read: 23 (A)
